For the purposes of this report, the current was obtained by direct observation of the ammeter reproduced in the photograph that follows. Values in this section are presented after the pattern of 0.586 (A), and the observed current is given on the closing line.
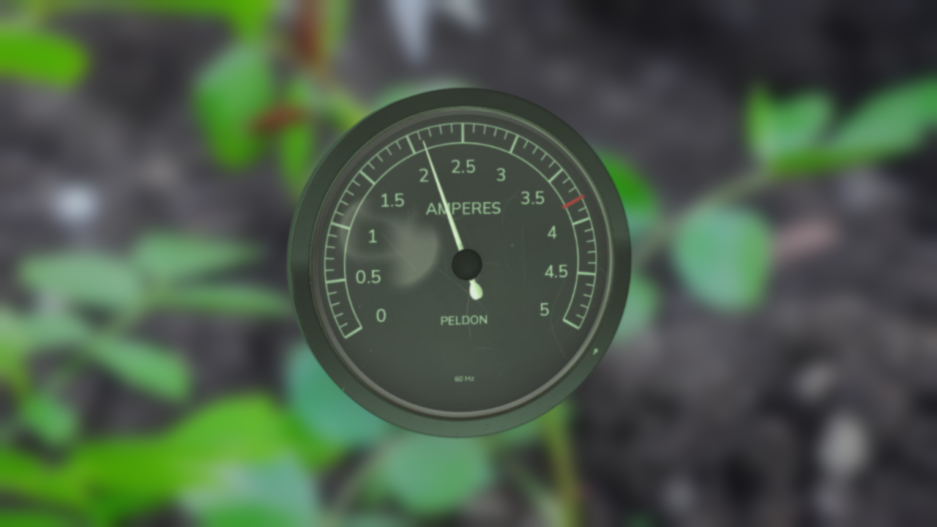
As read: 2.1 (A)
